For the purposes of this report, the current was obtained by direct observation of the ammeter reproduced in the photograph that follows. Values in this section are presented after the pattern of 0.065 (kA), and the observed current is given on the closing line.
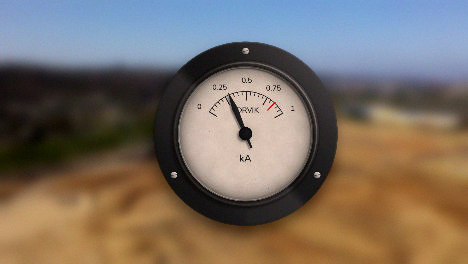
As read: 0.3 (kA)
